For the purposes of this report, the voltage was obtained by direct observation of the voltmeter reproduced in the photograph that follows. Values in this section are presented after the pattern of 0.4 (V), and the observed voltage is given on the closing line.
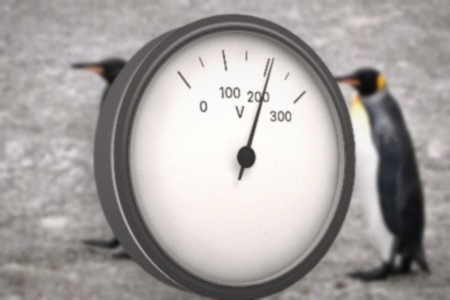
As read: 200 (V)
